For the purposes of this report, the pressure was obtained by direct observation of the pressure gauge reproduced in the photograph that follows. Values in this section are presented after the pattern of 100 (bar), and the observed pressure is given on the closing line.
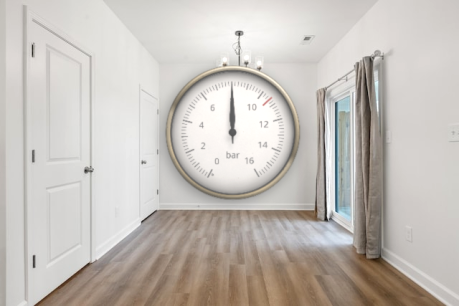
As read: 8 (bar)
